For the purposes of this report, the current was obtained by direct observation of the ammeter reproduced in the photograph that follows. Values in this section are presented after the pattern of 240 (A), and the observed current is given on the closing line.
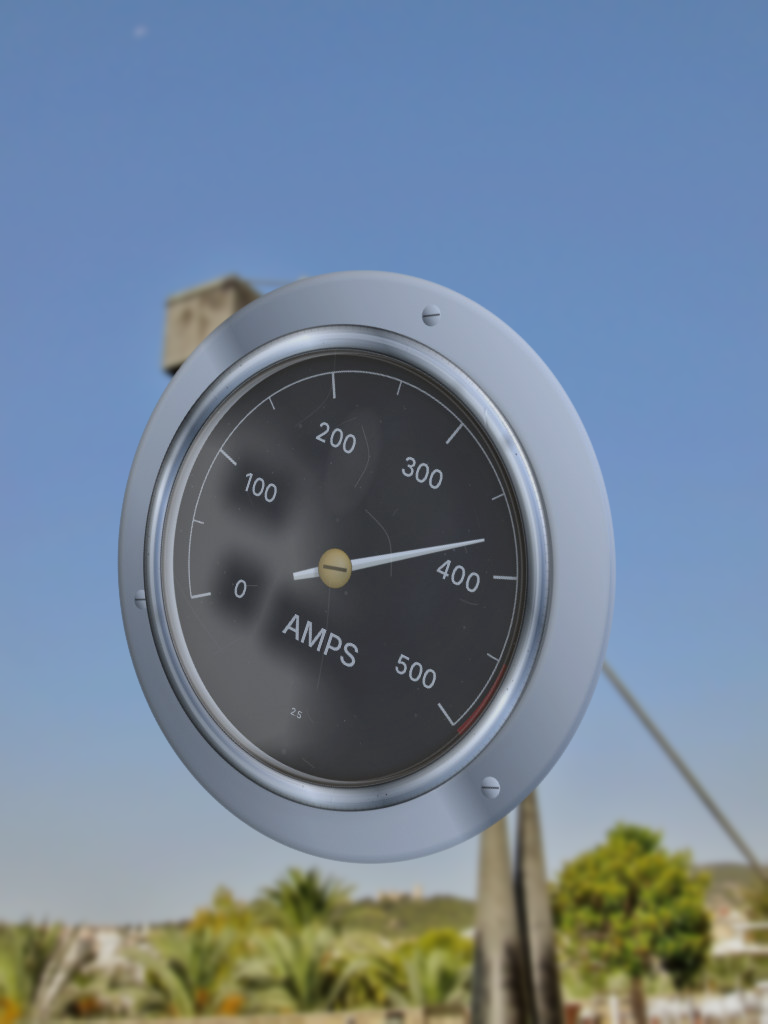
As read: 375 (A)
